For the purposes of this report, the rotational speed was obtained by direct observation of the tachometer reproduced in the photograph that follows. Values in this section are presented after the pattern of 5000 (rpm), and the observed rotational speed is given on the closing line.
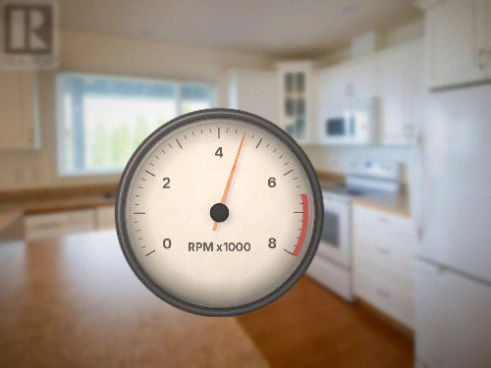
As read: 4600 (rpm)
